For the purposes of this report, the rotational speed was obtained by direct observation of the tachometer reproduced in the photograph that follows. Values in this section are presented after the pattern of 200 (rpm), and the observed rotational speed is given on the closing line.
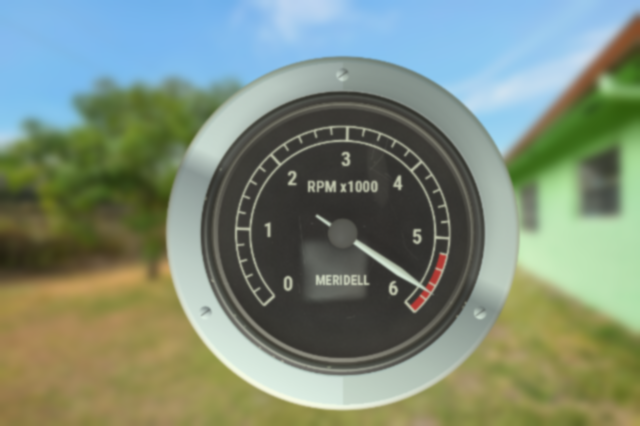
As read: 5700 (rpm)
